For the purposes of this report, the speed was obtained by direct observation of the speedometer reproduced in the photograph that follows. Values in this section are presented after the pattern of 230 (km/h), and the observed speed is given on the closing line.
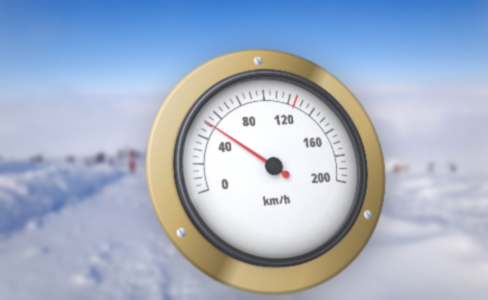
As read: 50 (km/h)
